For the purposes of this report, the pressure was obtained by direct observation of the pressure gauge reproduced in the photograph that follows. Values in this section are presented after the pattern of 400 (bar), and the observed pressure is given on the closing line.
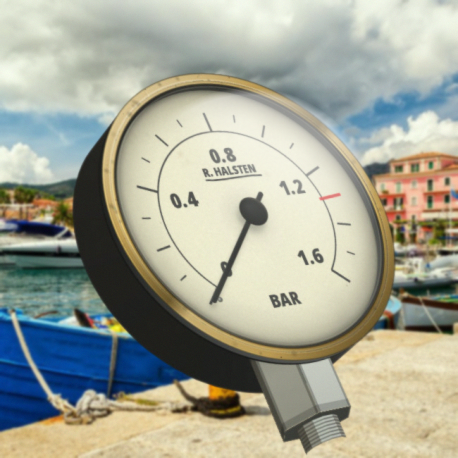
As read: 0 (bar)
